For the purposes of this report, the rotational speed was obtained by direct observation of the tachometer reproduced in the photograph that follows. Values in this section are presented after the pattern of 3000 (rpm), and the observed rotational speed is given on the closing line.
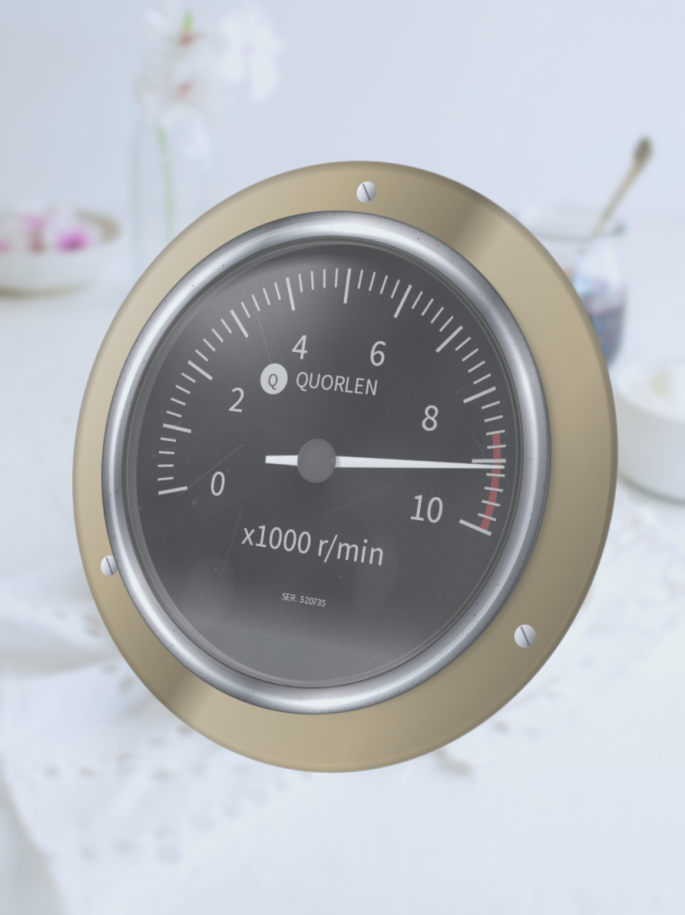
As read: 9100 (rpm)
